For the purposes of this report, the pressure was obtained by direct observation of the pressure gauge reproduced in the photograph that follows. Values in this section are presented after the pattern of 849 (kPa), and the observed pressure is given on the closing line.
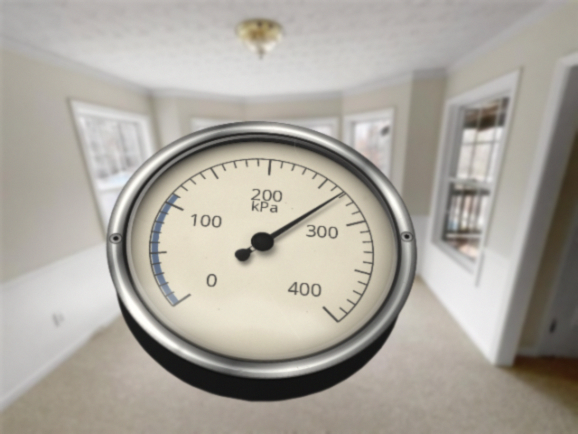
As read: 270 (kPa)
